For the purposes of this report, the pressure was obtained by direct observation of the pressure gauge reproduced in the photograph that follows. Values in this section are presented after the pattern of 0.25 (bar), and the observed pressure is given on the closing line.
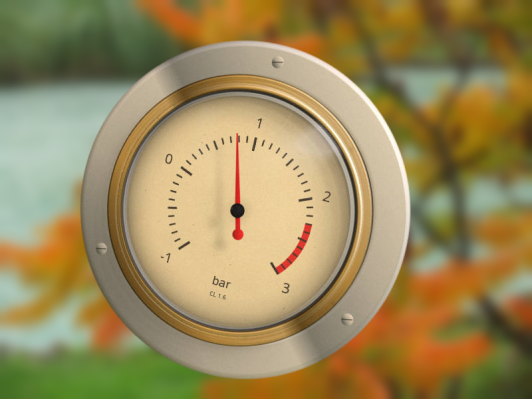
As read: 0.8 (bar)
